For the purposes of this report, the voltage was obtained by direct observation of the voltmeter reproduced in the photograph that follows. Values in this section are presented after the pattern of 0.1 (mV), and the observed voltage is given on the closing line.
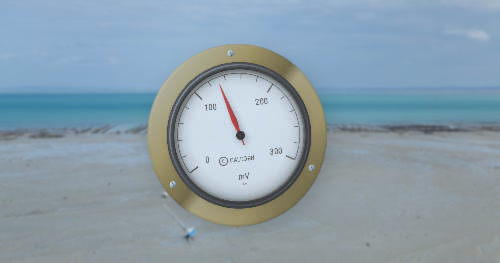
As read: 130 (mV)
